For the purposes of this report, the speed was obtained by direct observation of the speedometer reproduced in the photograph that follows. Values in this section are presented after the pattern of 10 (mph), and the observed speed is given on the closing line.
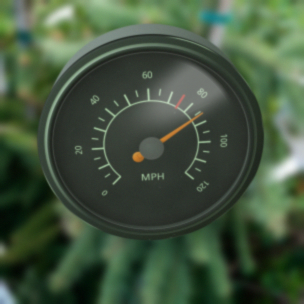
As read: 85 (mph)
